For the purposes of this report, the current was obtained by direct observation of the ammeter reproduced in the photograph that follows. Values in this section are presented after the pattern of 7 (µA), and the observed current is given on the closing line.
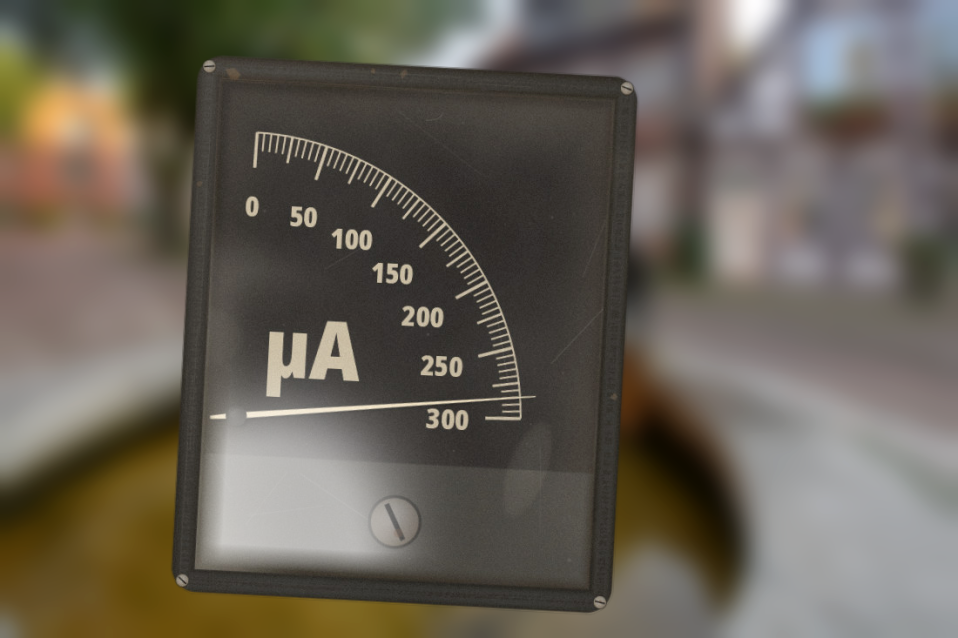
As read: 285 (µA)
